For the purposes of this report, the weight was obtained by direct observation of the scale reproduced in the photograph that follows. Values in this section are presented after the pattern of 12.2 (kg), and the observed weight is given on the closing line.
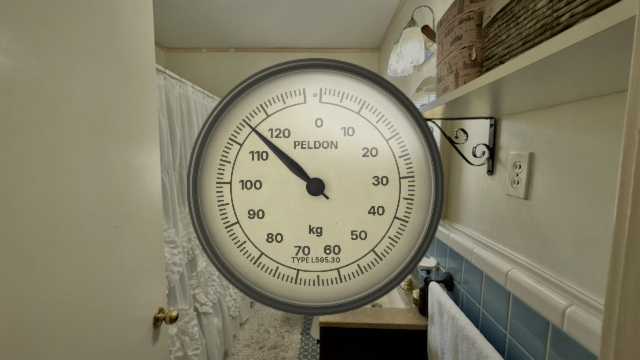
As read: 115 (kg)
